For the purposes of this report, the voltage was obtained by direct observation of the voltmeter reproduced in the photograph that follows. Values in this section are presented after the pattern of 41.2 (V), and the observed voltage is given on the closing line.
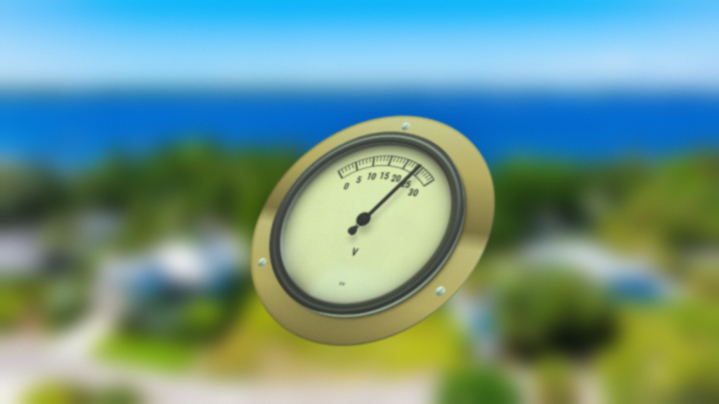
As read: 25 (V)
